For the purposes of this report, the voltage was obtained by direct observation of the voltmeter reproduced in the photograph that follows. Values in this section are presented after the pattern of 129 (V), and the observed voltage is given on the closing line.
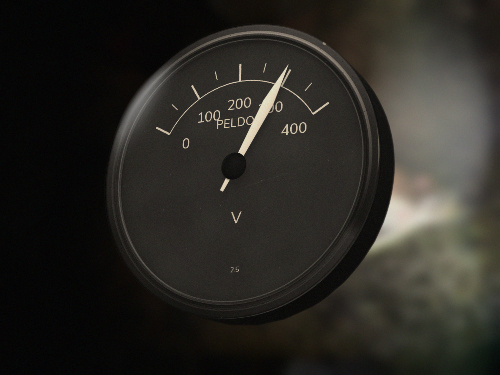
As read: 300 (V)
